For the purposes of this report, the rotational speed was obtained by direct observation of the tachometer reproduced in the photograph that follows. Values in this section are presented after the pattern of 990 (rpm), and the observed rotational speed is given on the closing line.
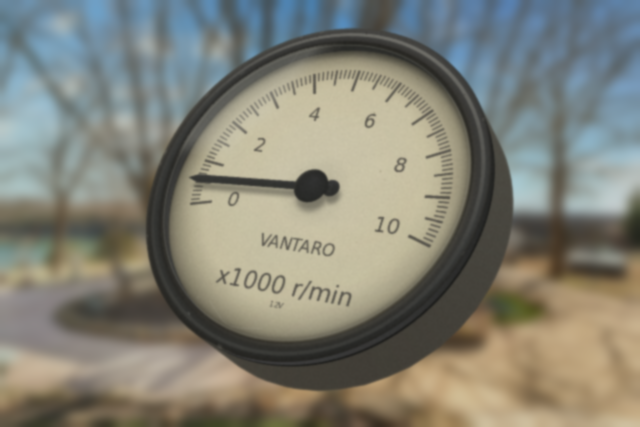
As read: 500 (rpm)
